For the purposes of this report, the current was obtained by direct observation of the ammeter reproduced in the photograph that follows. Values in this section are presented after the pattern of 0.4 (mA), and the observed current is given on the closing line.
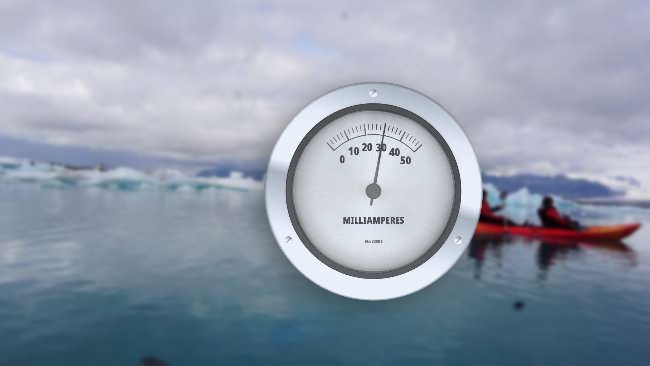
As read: 30 (mA)
